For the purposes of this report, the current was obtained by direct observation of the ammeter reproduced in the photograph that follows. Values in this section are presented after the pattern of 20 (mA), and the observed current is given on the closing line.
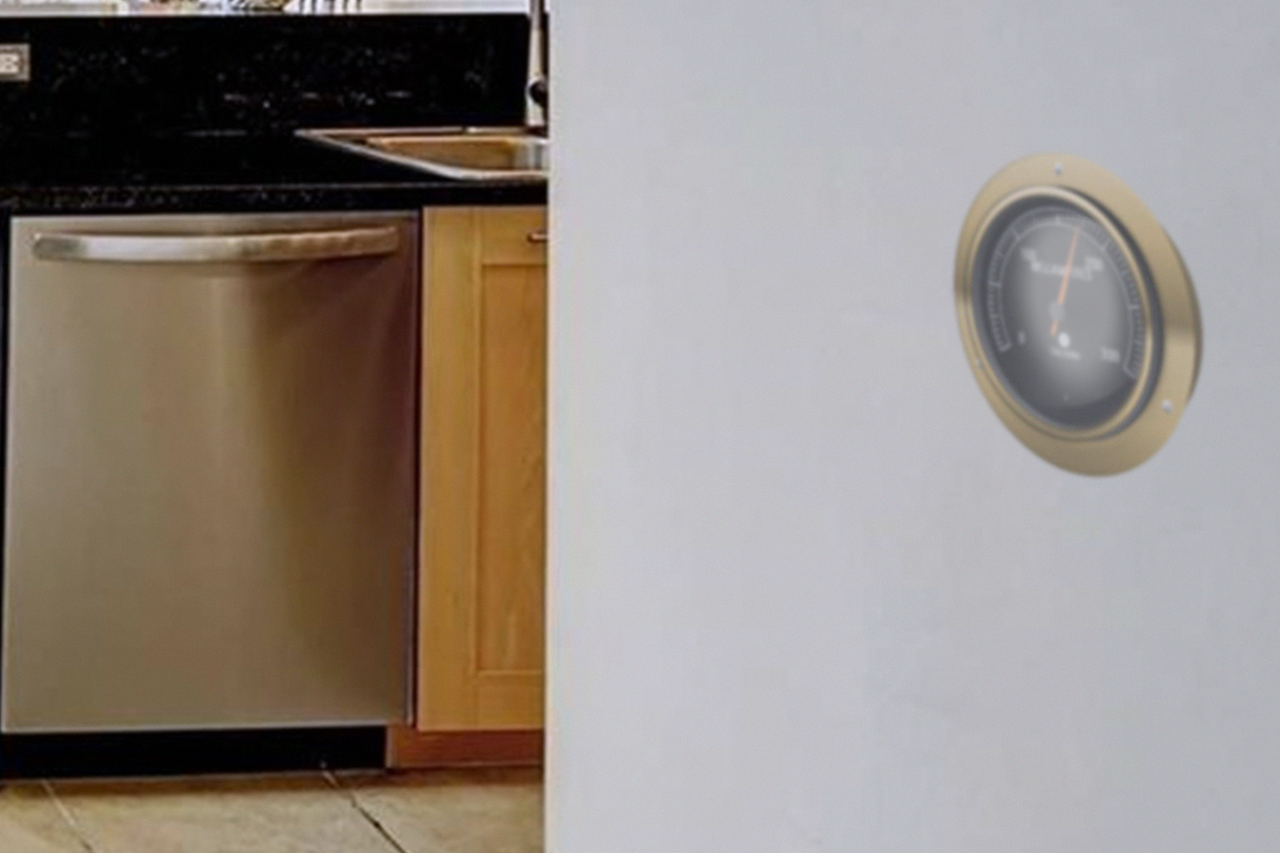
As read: 175 (mA)
